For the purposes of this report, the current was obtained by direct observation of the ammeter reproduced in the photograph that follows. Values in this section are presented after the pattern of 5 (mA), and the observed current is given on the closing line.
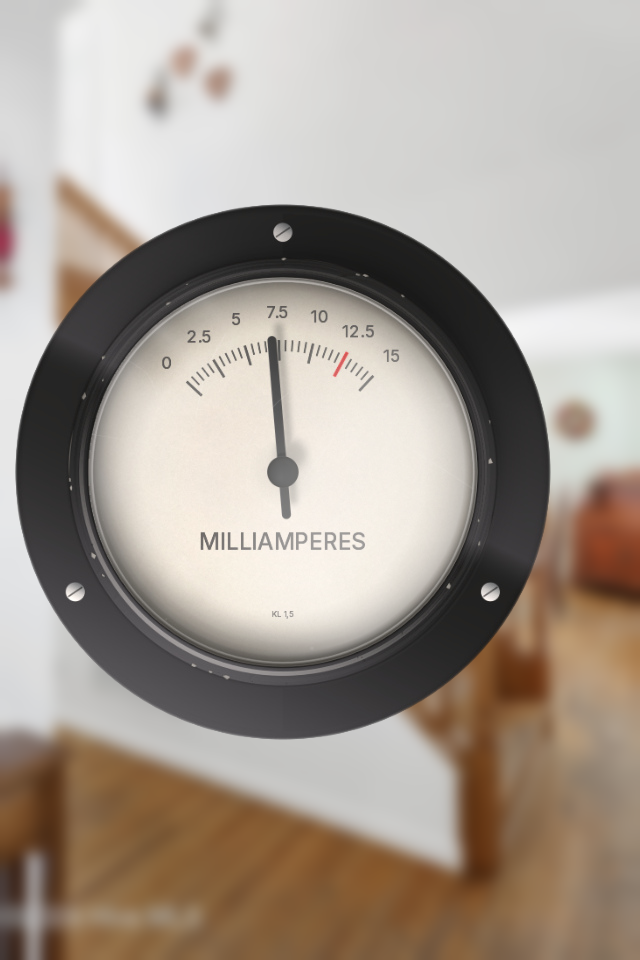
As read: 7 (mA)
